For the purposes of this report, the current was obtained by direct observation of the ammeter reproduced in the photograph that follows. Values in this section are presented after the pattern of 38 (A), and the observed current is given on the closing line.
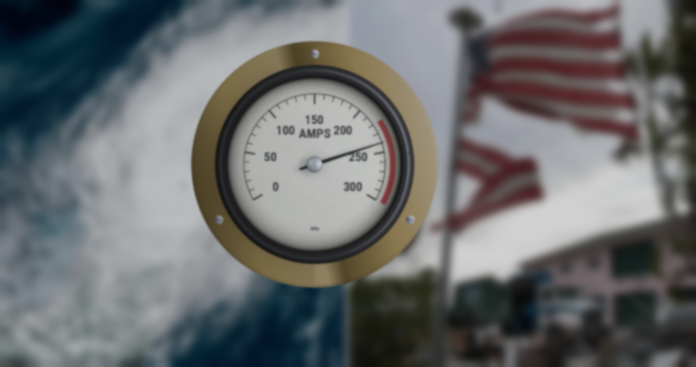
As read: 240 (A)
